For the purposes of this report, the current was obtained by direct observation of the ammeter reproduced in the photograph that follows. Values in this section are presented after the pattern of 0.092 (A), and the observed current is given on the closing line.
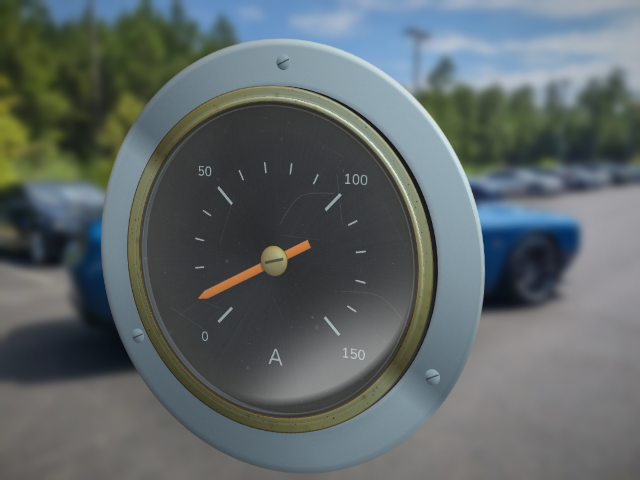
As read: 10 (A)
